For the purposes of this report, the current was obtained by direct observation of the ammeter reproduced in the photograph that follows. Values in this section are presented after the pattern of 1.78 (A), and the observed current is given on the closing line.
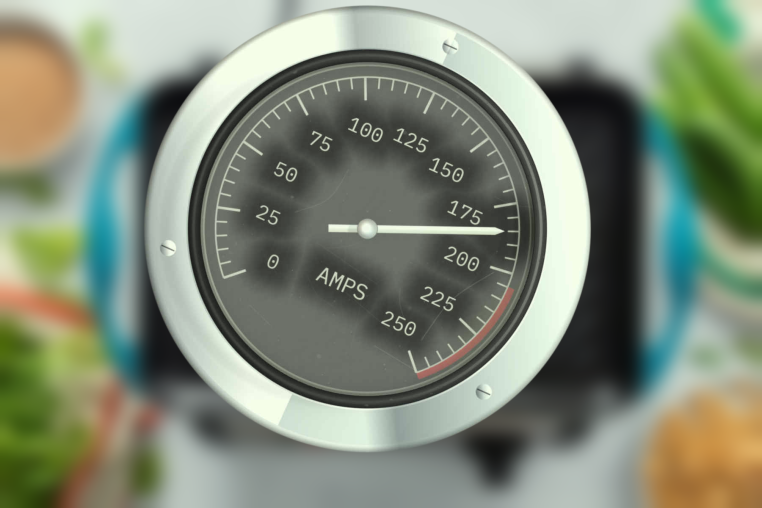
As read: 185 (A)
